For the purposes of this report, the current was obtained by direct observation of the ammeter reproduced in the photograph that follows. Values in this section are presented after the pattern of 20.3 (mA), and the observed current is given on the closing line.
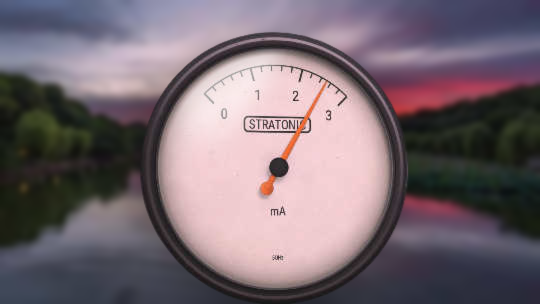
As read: 2.5 (mA)
